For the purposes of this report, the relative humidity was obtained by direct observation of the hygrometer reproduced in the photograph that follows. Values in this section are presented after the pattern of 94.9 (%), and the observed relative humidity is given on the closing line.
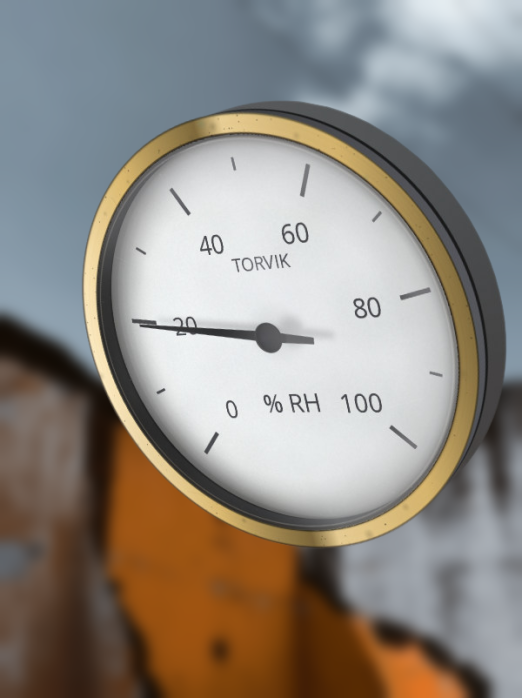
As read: 20 (%)
